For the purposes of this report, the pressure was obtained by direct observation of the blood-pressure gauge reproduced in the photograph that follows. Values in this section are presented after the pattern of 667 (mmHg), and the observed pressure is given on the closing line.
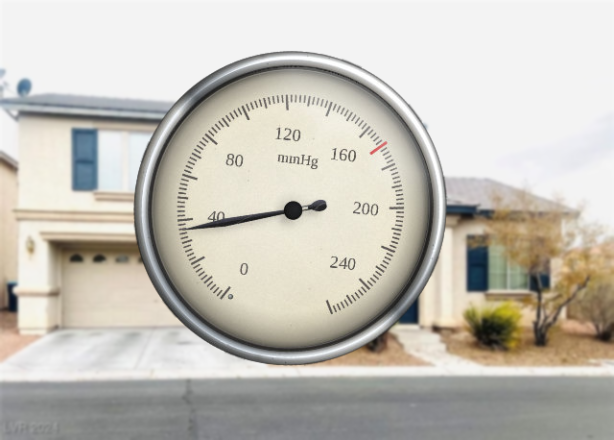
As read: 36 (mmHg)
